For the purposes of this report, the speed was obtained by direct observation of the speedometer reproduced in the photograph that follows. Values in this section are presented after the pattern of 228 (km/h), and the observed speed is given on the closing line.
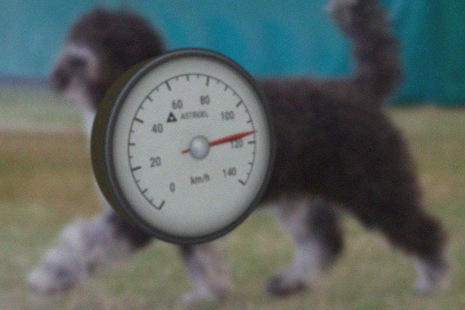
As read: 115 (km/h)
